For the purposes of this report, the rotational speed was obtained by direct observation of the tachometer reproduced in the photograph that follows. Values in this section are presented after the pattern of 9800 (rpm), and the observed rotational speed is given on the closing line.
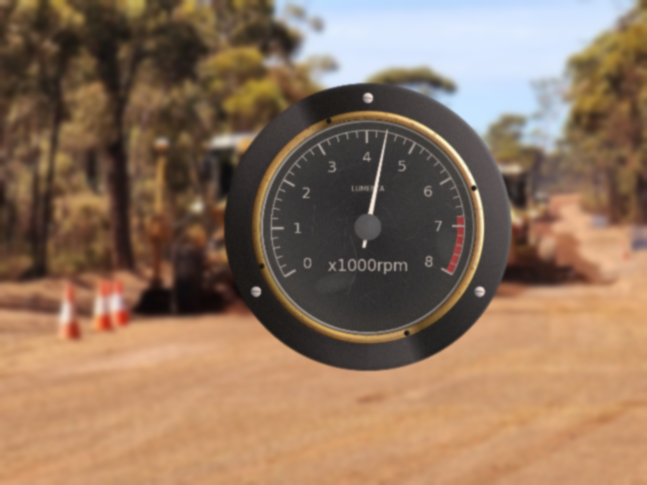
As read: 4400 (rpm)
